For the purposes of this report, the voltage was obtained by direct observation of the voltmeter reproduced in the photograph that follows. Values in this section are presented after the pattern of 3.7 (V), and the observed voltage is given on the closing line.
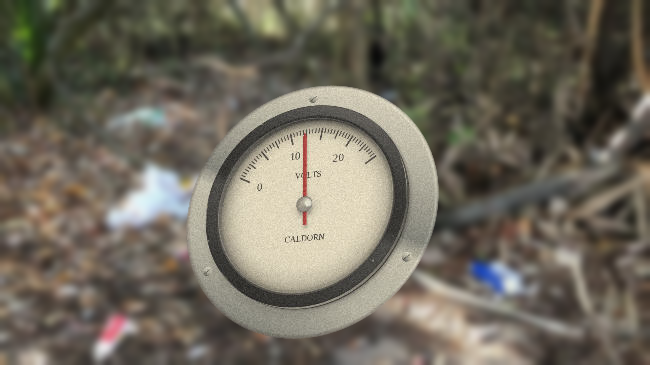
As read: 12.5 (V)
